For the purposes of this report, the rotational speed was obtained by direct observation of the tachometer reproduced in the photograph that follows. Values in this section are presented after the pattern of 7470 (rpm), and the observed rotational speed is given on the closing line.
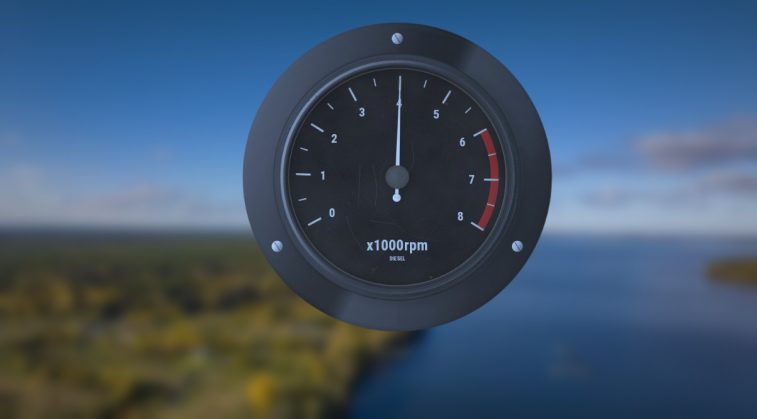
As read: 4000 (rpm)
